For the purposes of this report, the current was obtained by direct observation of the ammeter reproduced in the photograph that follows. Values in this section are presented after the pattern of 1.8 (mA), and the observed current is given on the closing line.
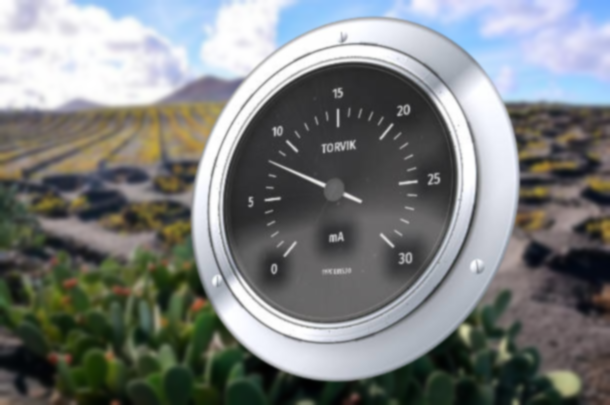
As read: 8 (mA)
